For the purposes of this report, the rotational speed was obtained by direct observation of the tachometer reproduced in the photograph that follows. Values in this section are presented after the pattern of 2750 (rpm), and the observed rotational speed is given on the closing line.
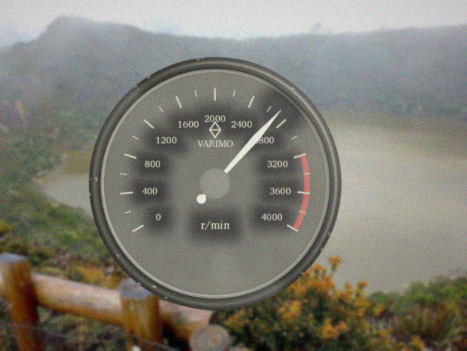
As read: 2700 (rpm)
